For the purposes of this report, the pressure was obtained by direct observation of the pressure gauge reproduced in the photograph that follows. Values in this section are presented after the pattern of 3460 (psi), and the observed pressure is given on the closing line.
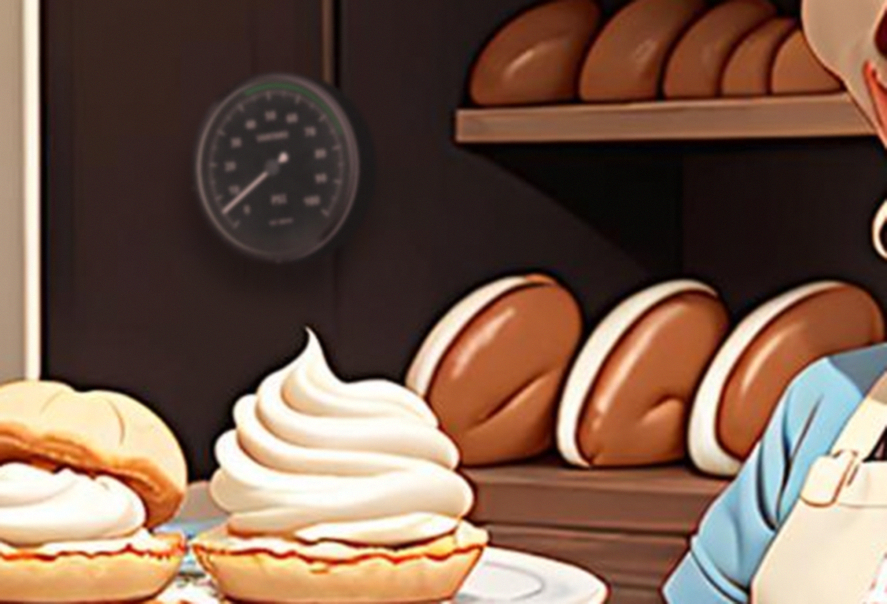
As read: 5 (psi)
